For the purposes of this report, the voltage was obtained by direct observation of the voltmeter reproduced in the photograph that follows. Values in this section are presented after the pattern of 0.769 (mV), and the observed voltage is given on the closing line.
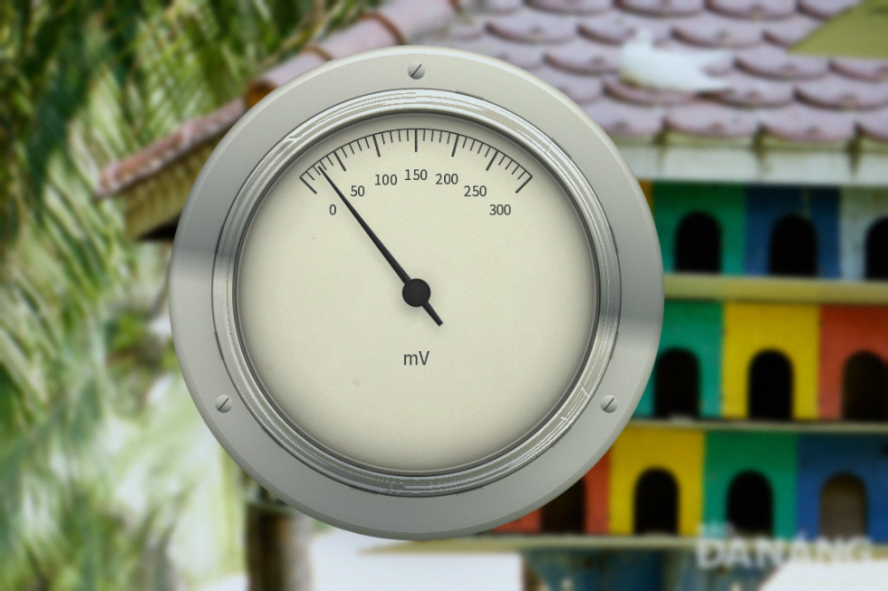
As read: 25 (mV)
